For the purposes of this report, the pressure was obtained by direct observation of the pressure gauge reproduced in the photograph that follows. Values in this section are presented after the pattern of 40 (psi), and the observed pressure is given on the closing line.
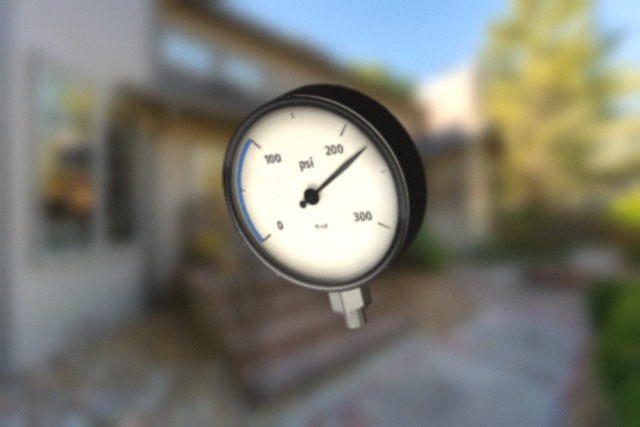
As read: 225 (psi)
